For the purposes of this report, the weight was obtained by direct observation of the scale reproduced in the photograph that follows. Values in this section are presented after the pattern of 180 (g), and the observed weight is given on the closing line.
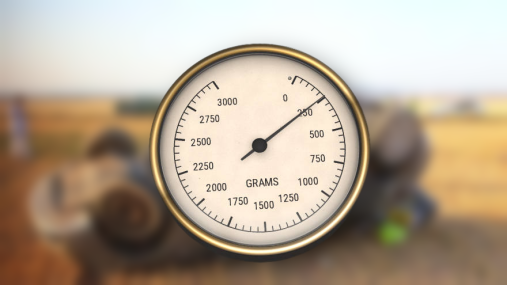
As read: 250 (g)
